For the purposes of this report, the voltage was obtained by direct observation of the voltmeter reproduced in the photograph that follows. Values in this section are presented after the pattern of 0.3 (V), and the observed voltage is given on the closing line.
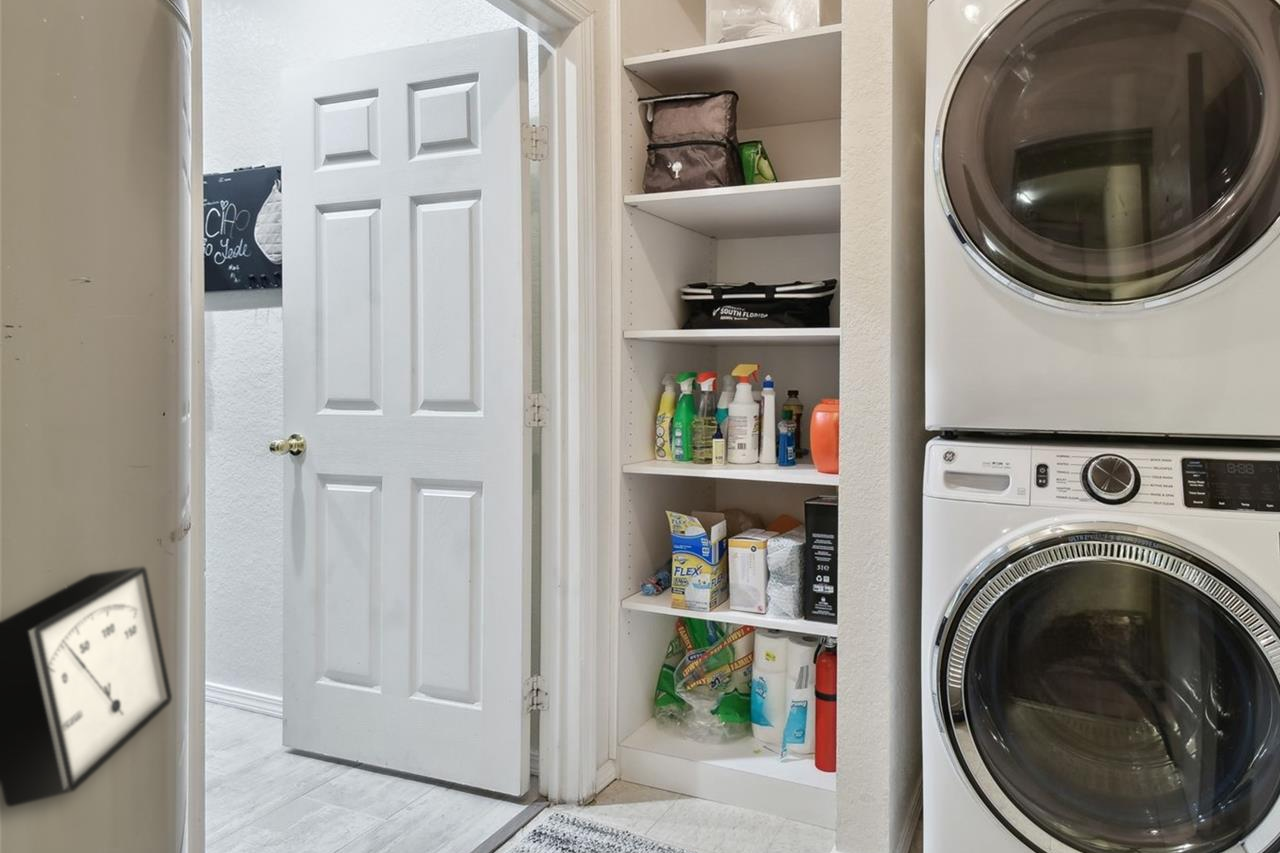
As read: 25 (V)
